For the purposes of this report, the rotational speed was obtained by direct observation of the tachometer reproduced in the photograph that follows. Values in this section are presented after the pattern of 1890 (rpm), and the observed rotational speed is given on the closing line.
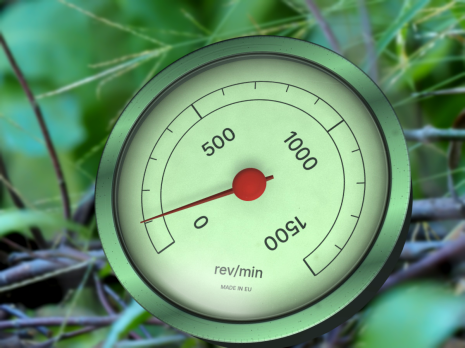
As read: 100 (rpm)
